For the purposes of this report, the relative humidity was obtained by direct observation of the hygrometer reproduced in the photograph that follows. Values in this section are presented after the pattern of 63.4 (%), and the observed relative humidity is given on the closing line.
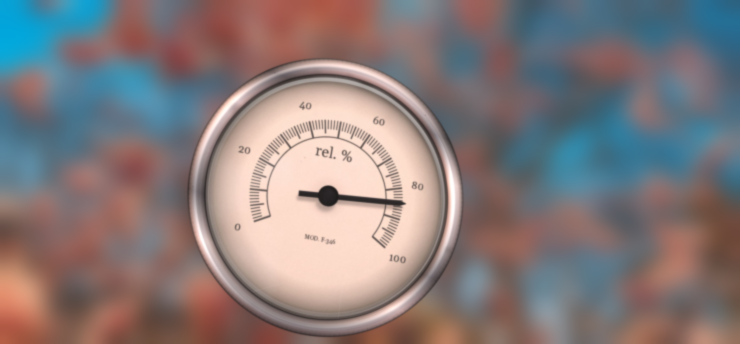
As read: 85 (%)
